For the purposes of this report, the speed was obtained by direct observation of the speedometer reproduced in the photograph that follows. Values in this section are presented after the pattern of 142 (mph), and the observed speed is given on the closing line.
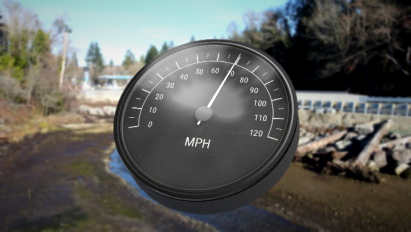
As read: 70 (mph)
